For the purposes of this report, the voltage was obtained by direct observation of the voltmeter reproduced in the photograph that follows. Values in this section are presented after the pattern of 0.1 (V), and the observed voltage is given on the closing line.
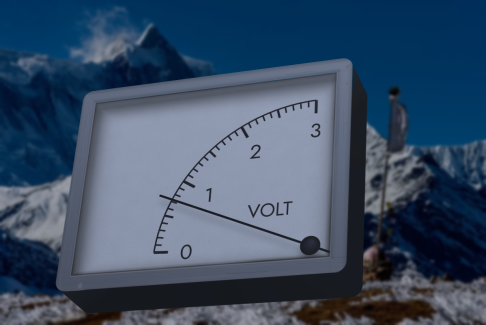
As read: 0.7 (V)
